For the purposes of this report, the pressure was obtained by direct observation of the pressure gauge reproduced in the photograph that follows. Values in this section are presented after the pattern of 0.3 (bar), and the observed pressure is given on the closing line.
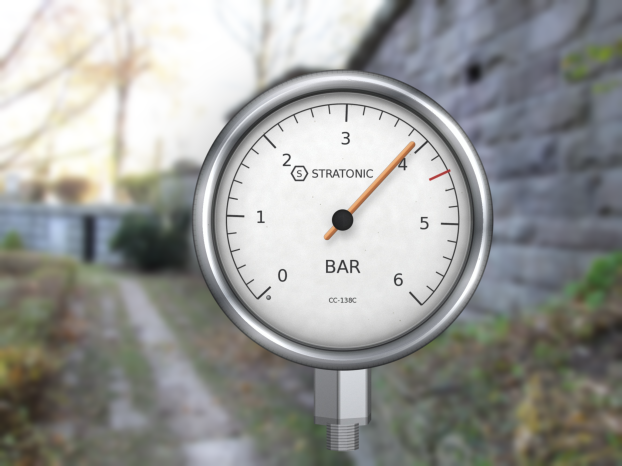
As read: 3.9 (bar)
